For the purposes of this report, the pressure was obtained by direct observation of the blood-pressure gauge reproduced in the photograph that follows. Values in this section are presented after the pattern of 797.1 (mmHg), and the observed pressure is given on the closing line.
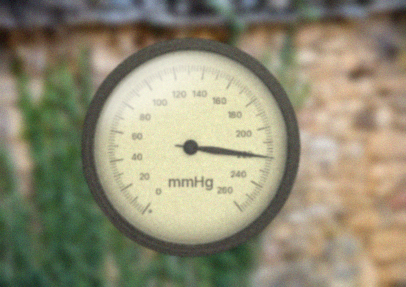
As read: 220 (mmHg)
